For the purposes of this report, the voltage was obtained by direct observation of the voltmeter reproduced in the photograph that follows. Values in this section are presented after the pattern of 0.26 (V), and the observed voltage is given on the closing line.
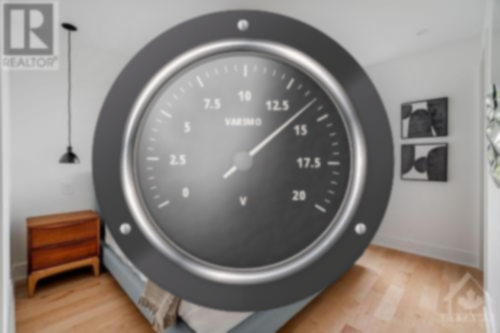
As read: 14 (V)
